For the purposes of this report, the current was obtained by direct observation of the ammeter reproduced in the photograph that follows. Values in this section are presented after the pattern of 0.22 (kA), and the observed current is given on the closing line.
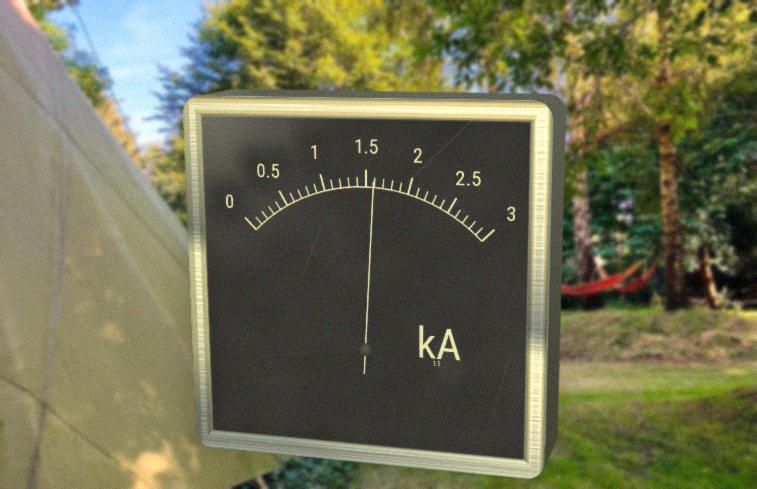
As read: 1.6 (kA)
